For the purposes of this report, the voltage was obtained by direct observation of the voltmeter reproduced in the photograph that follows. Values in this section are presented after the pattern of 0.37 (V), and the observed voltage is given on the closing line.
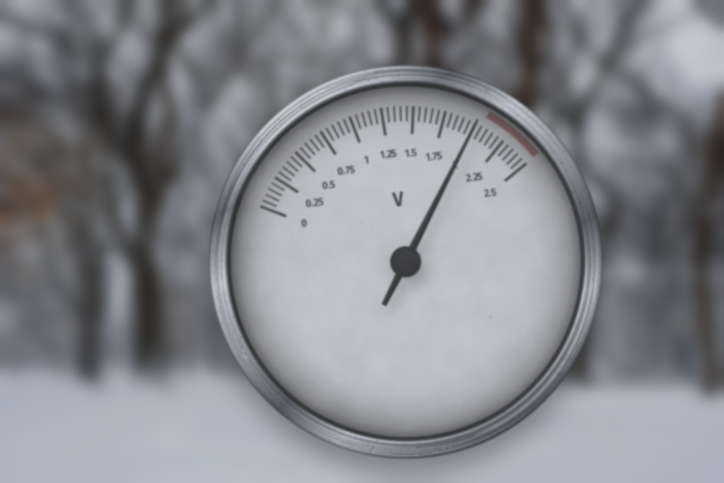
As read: 2 (V)
